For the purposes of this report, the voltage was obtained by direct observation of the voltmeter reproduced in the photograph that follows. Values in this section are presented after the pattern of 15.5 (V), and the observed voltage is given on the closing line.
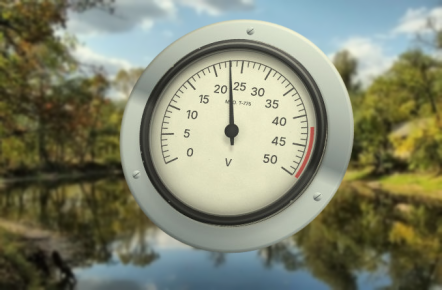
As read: 23 (V)
